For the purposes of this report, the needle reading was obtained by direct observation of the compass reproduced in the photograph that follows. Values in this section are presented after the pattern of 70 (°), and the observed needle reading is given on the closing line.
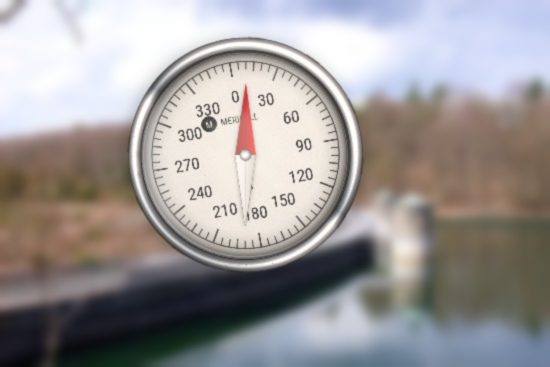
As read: 10 (°)
